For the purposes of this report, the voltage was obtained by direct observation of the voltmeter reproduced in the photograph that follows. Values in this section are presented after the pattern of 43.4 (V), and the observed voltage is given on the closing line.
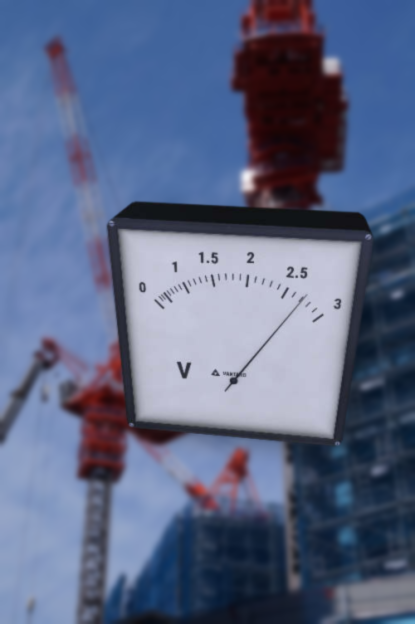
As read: 2.7 (V)
